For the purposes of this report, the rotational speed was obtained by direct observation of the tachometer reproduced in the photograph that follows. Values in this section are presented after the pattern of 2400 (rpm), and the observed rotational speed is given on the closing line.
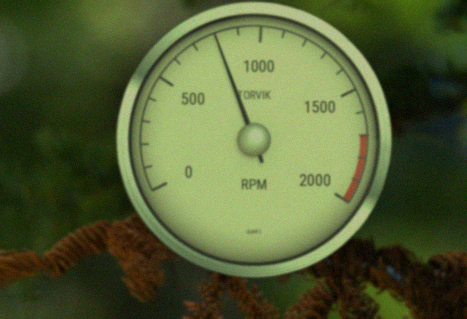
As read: 800 (rpm)
